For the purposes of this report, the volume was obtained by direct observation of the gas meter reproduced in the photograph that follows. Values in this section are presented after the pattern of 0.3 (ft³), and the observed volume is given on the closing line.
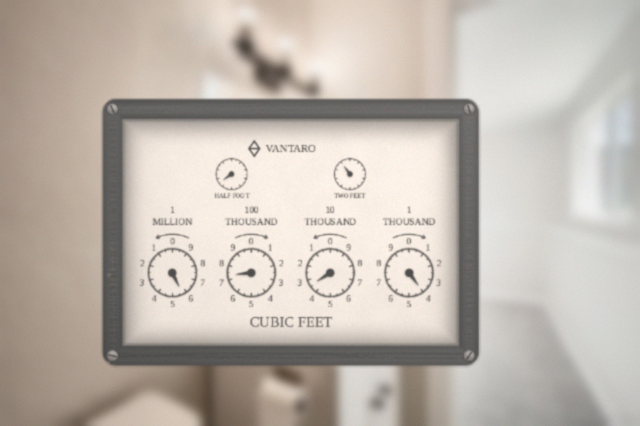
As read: 573400 (ft³)
